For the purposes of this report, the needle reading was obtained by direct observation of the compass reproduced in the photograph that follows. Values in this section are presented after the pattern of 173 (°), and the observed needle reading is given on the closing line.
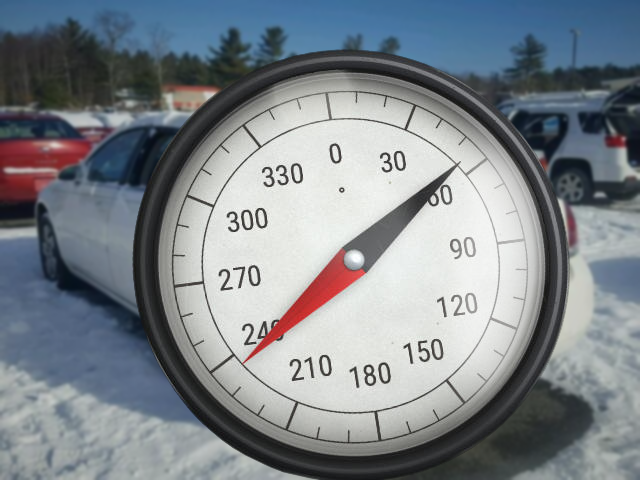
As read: 235 (°)
